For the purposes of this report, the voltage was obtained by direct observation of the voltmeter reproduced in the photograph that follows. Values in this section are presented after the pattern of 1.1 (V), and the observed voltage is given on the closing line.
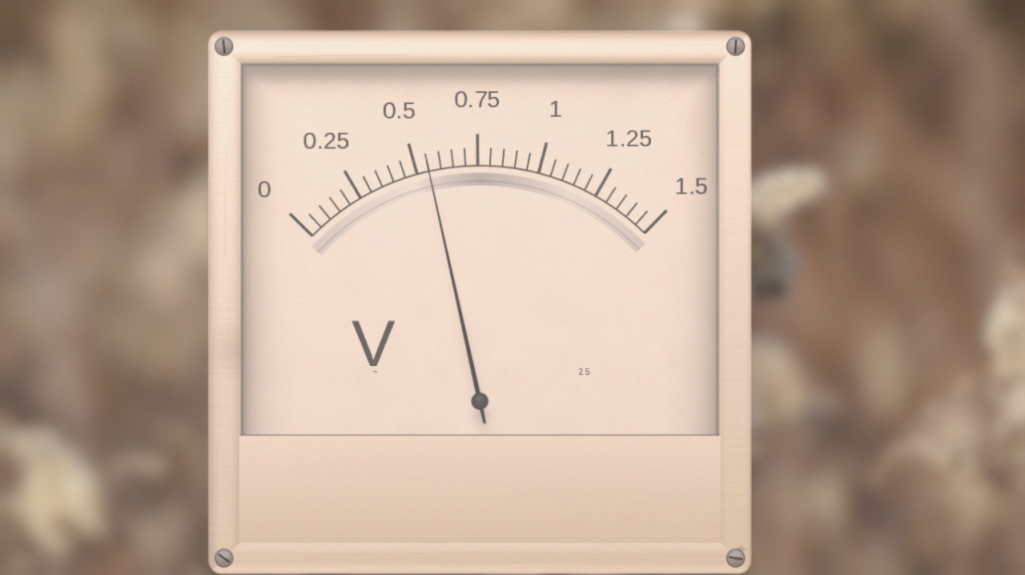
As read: 0.55 (V)
